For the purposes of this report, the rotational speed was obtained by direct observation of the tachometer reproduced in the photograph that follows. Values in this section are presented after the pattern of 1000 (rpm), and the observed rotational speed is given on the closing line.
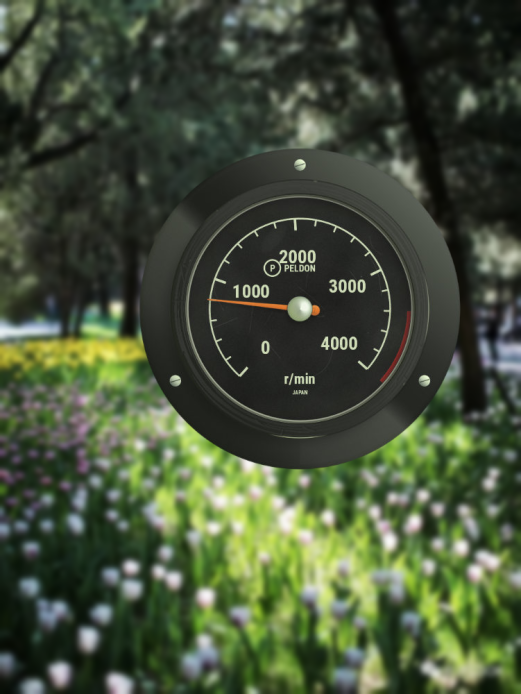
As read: 800 (rpm)
